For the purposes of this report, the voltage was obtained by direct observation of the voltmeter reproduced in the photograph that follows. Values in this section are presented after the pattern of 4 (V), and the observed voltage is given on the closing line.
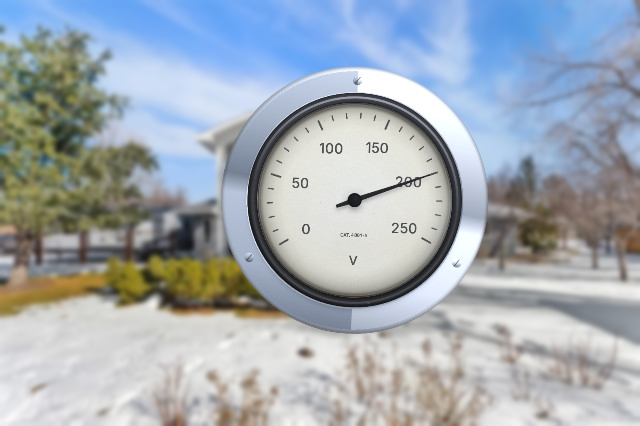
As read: 200 (V)
